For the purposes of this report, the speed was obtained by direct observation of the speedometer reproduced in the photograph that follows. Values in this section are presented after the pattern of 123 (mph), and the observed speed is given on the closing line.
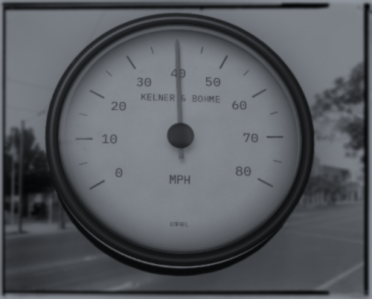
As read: 40 (mph)
